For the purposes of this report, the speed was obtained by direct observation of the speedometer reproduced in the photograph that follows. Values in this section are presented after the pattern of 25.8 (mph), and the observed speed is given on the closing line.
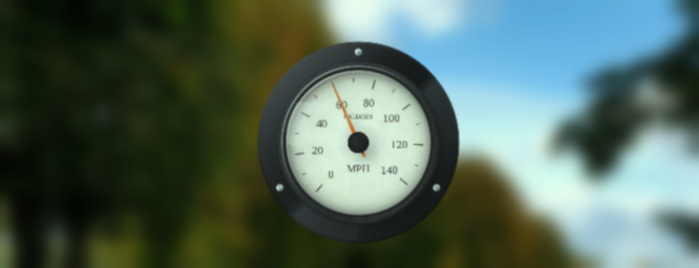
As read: 60 (mph)
